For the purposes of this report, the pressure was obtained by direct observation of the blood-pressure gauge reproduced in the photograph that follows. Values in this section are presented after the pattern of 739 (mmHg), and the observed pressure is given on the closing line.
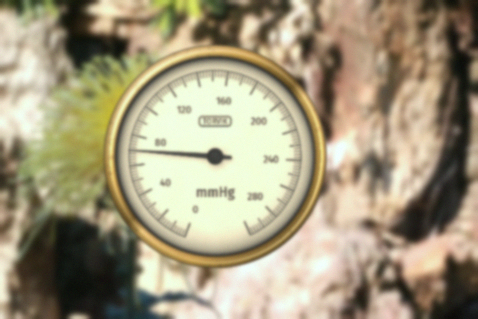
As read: 70 (mmHg)
